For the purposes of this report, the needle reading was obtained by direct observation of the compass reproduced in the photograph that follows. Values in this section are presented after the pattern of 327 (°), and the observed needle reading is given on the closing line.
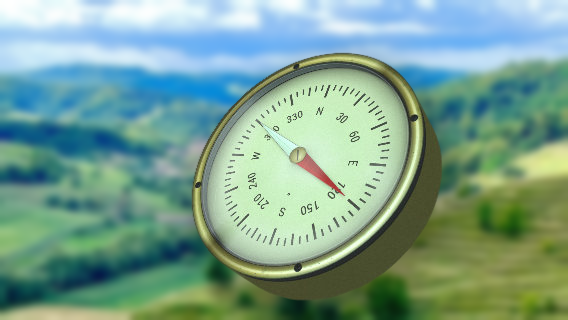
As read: 120 (°)
